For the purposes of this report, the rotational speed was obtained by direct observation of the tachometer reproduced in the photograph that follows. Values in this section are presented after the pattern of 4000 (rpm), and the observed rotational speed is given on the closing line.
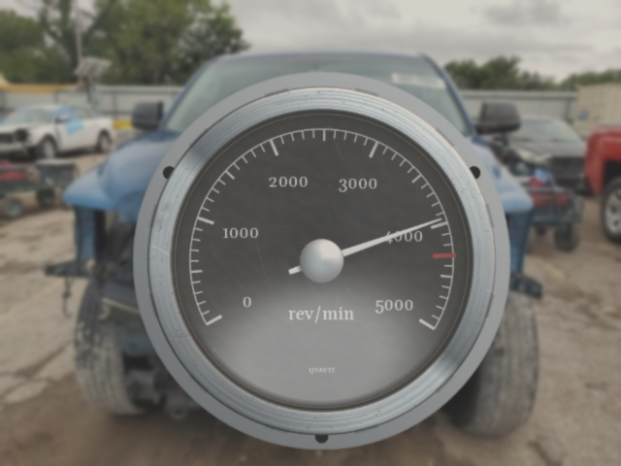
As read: 3950 (rpm)
